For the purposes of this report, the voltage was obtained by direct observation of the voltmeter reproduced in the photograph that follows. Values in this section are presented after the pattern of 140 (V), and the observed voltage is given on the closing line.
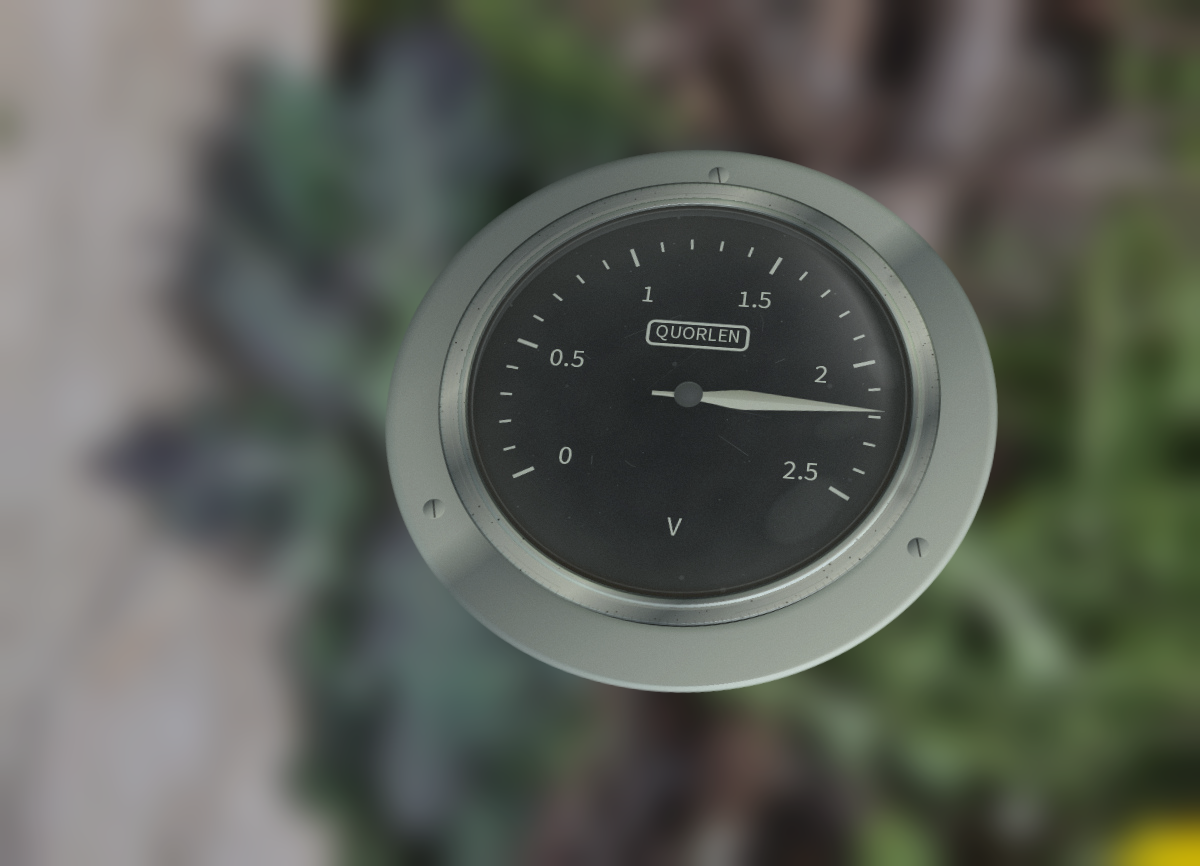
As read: 2.2 (V)
